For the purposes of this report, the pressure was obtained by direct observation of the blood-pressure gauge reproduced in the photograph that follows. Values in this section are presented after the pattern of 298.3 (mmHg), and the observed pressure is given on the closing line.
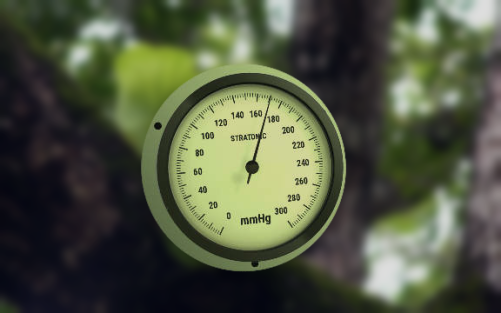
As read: 170 (mmHg)
